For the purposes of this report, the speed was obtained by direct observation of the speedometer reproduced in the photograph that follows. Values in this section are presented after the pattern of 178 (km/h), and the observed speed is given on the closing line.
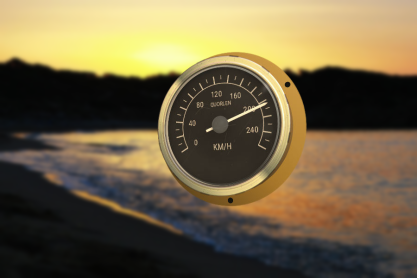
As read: 205 (km/h)
